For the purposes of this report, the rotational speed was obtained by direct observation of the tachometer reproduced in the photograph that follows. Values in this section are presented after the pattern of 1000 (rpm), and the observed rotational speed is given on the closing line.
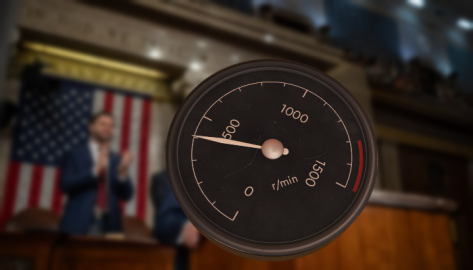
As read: 400 (rpm)
